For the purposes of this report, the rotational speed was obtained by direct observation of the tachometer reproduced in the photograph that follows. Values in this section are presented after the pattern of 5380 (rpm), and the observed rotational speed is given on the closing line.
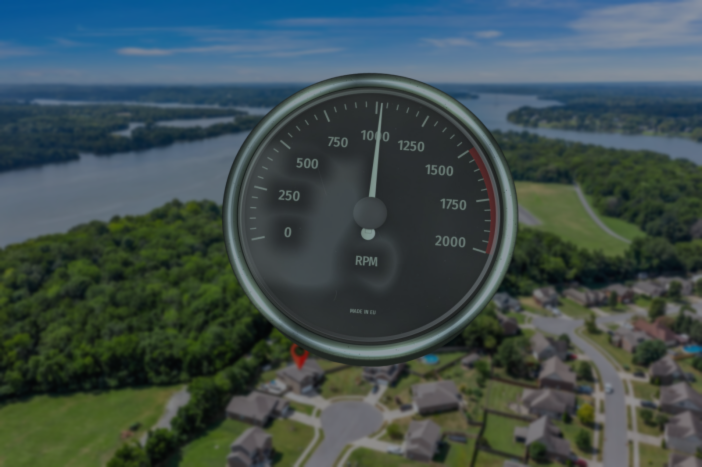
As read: 1025 (rpm)
